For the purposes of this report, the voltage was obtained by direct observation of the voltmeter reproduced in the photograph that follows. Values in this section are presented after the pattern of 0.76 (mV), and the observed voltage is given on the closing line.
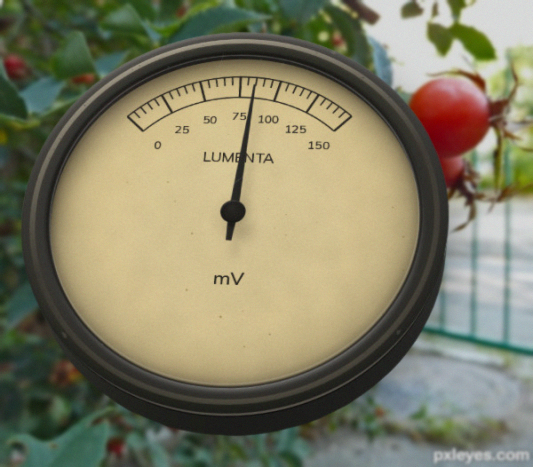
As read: 85 (mV)
